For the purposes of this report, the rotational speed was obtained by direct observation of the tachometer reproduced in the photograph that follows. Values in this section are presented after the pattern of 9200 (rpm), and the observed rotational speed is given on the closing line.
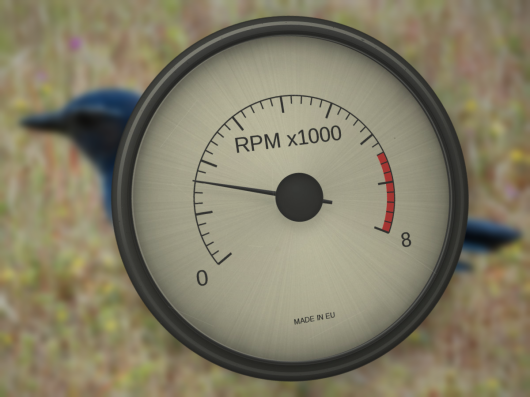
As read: 1600 (rpm)
